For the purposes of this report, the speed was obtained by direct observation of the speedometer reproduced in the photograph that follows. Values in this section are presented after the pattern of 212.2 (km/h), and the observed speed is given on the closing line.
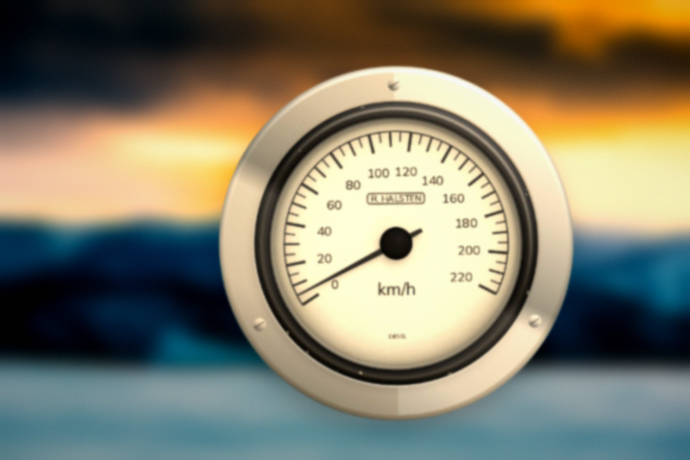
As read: 5 (km/h)
